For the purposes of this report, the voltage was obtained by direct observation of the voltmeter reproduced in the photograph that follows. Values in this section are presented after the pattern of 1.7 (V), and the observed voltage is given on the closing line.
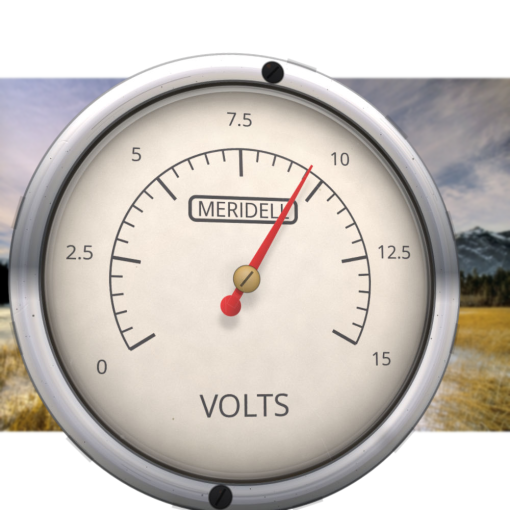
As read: 9.5 (V)
